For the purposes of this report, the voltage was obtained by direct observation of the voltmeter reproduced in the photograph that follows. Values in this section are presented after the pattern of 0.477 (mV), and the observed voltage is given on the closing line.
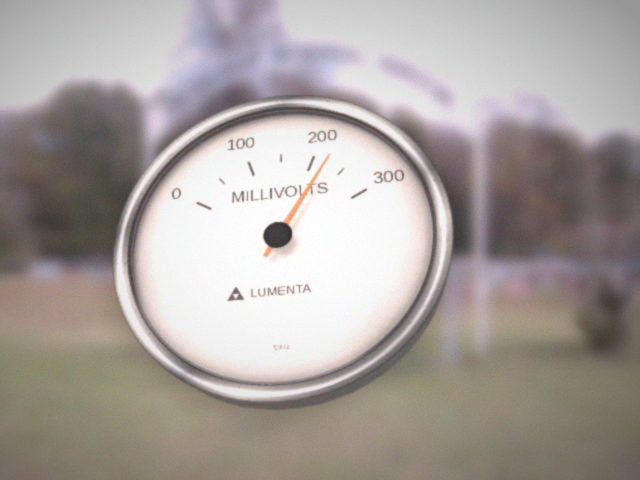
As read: 225 (mV)
